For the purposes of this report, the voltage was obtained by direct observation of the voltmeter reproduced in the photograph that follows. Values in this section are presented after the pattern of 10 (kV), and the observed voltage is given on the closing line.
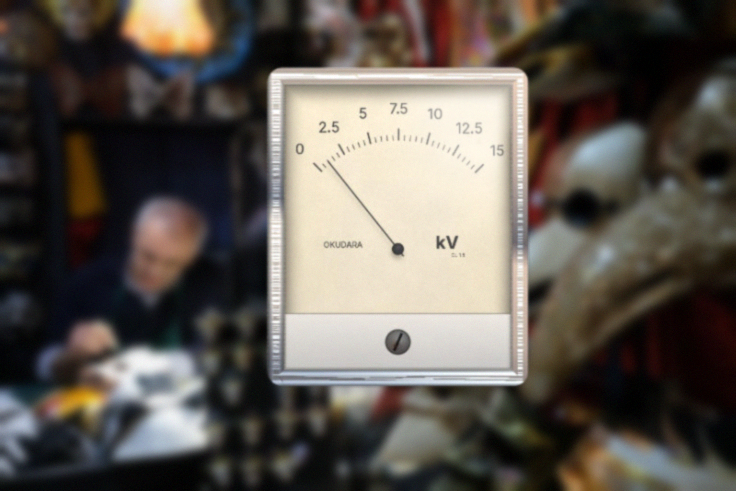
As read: 1 (kV)
